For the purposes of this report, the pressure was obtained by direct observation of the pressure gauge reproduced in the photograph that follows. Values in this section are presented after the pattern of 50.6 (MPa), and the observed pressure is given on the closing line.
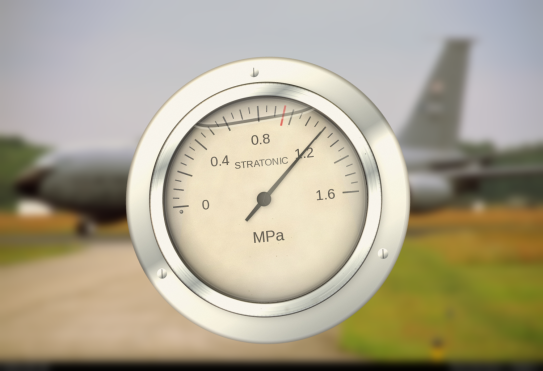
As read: 1.2 (MPa)
